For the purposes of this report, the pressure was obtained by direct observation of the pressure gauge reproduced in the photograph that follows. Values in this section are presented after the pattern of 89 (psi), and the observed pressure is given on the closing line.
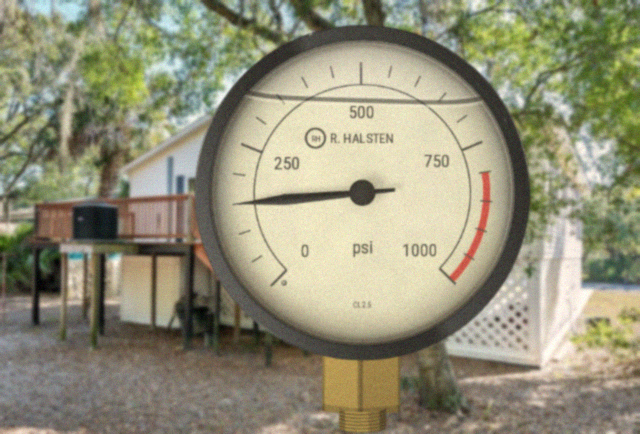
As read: 150 (psi)
